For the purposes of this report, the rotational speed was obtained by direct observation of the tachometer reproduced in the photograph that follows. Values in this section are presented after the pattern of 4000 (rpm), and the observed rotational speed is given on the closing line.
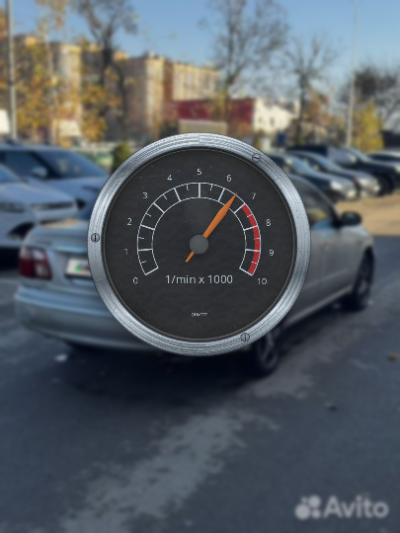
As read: 6500 (rpm)
